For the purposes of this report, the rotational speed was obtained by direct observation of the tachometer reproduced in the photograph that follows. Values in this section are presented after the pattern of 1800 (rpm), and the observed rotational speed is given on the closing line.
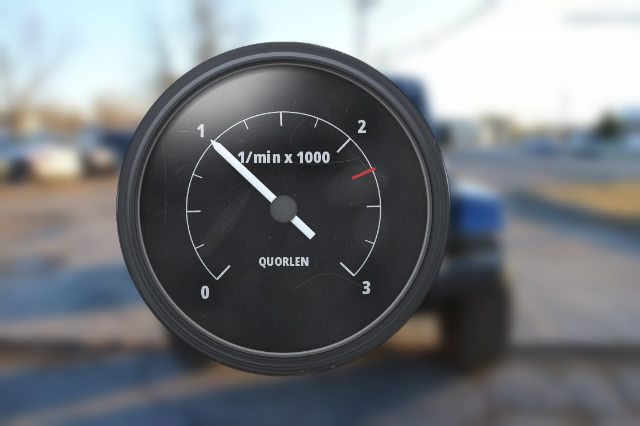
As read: 1000 (rpm)
